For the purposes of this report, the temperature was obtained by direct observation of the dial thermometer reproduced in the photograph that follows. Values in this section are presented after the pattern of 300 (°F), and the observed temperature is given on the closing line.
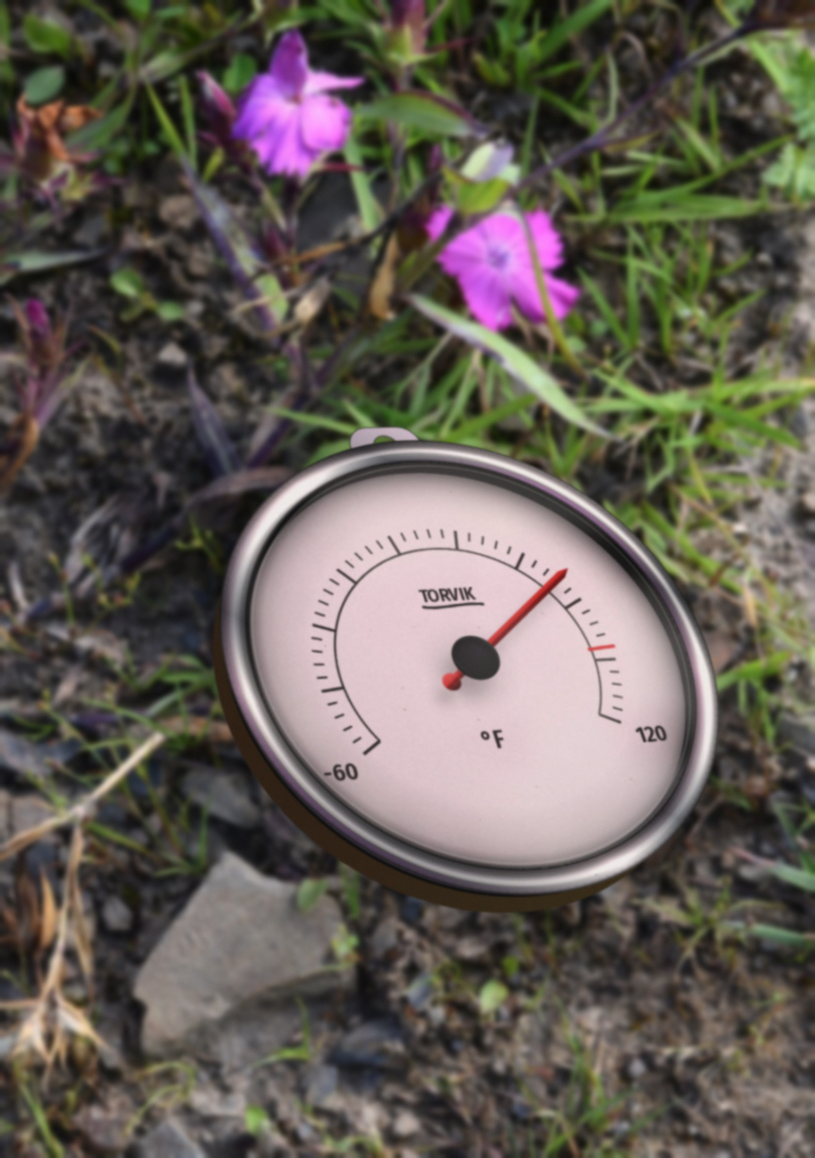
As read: 72 (°F)
